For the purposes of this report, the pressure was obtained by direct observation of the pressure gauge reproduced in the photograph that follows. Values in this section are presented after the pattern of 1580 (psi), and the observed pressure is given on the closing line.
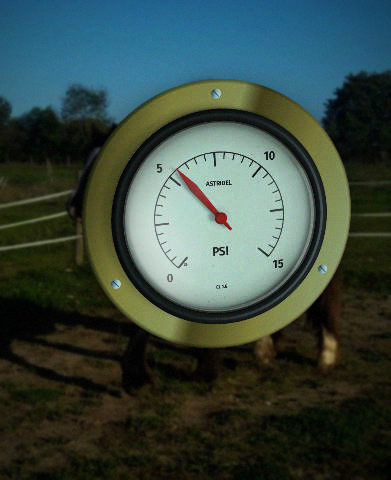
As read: 5.5 (psi)
